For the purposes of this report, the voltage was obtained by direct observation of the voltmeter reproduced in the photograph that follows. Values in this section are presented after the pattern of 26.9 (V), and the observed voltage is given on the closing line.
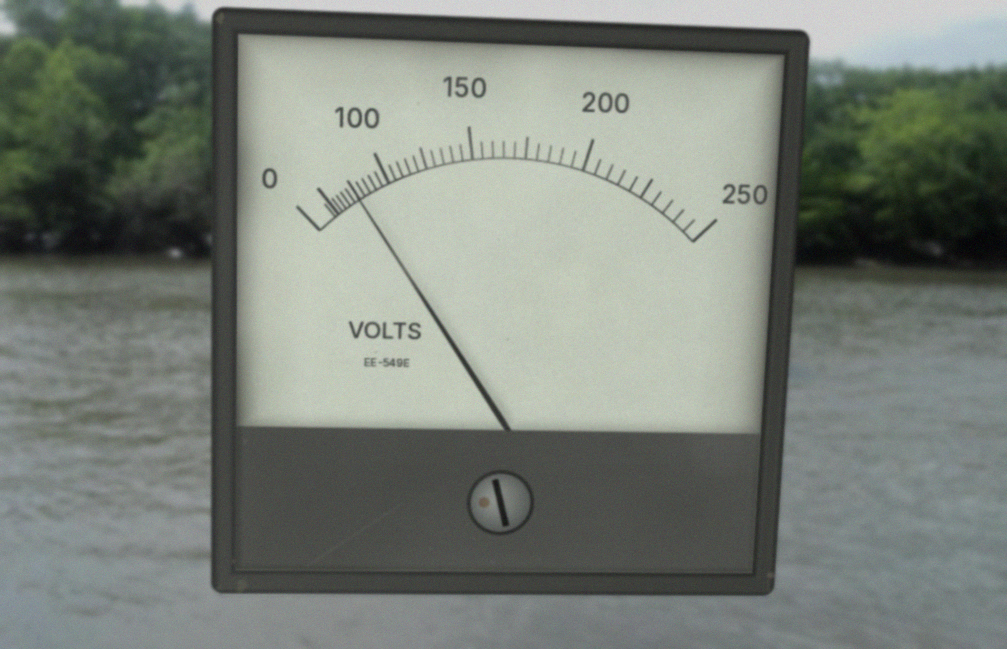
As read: 75 (V)
